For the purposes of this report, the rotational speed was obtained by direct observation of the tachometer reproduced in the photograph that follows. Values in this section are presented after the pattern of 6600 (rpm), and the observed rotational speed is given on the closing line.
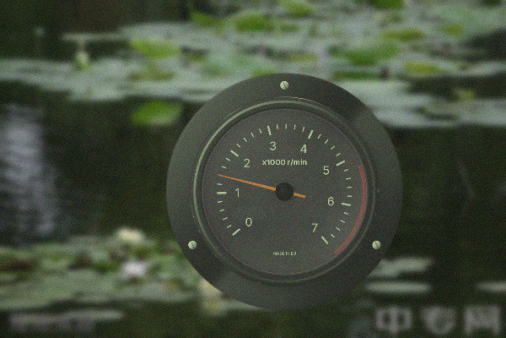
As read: 1400 (rpm)
